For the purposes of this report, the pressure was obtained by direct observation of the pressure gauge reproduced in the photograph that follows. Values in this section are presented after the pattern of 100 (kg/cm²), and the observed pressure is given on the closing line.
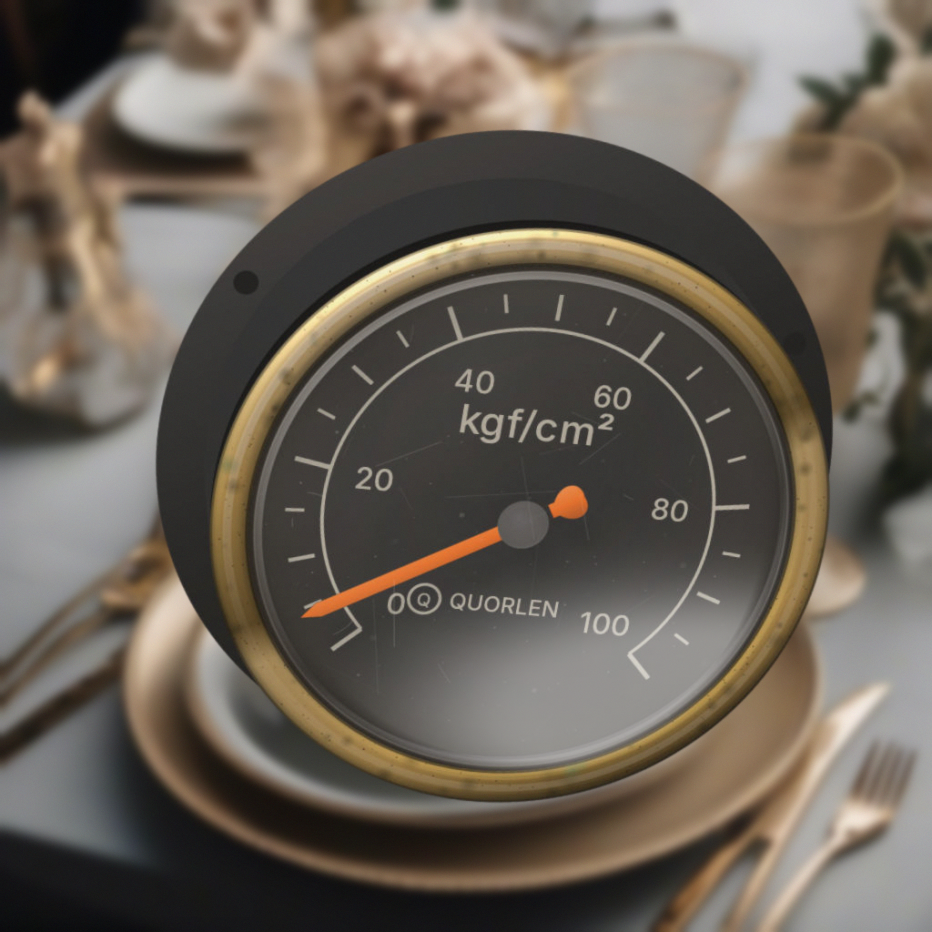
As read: 5 (kg/cm²)
